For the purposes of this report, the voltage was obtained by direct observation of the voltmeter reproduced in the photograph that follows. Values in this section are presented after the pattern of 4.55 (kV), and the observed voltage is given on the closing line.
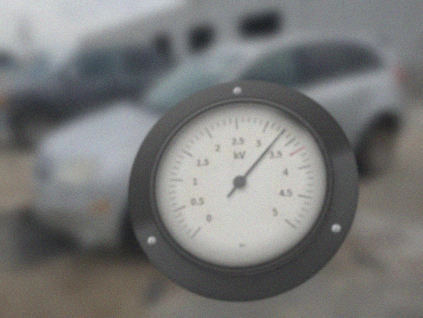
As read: 3.3 (kV)
